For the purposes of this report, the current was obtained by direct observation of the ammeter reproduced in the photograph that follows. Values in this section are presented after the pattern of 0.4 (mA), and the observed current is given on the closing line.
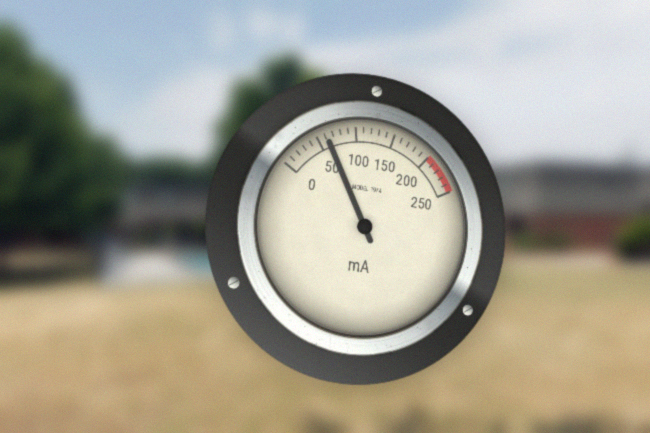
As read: 60 (mA)
